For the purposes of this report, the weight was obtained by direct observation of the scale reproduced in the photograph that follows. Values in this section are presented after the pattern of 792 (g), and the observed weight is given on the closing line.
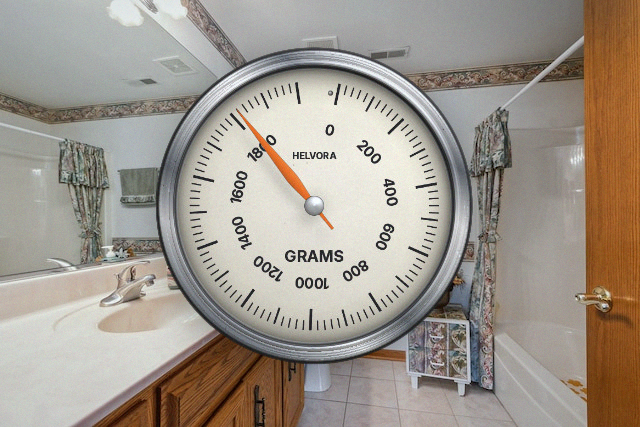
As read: 1820 (g)
